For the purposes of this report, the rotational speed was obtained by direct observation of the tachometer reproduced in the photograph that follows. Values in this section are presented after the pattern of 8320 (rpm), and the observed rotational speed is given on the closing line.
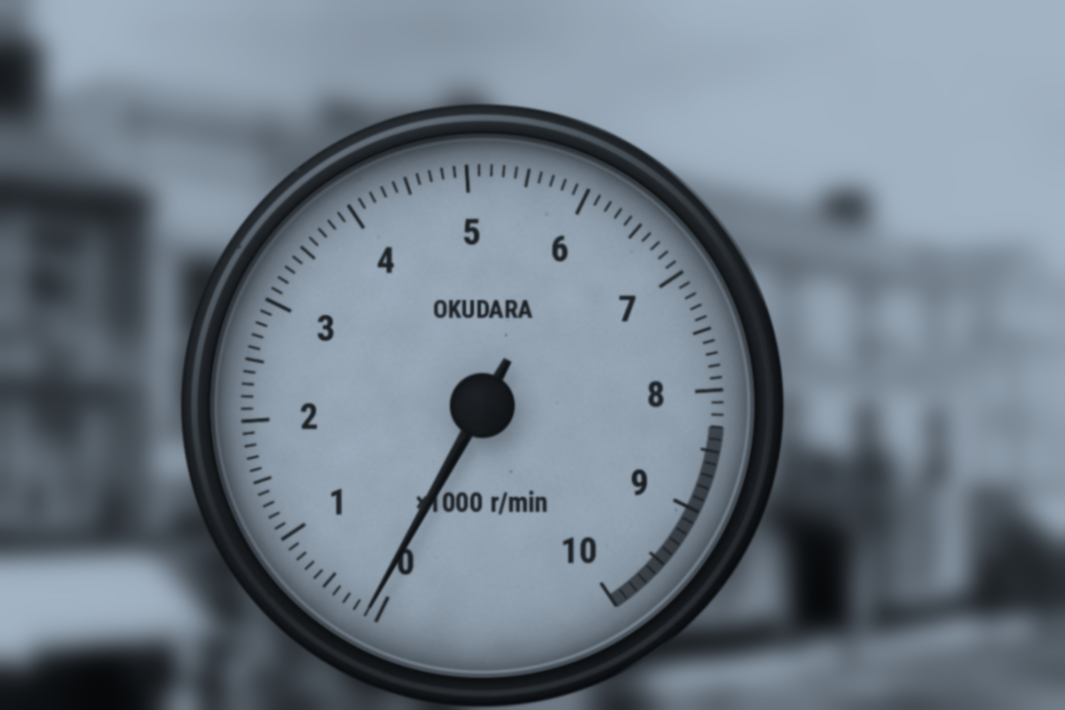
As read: 100 (rpm)
